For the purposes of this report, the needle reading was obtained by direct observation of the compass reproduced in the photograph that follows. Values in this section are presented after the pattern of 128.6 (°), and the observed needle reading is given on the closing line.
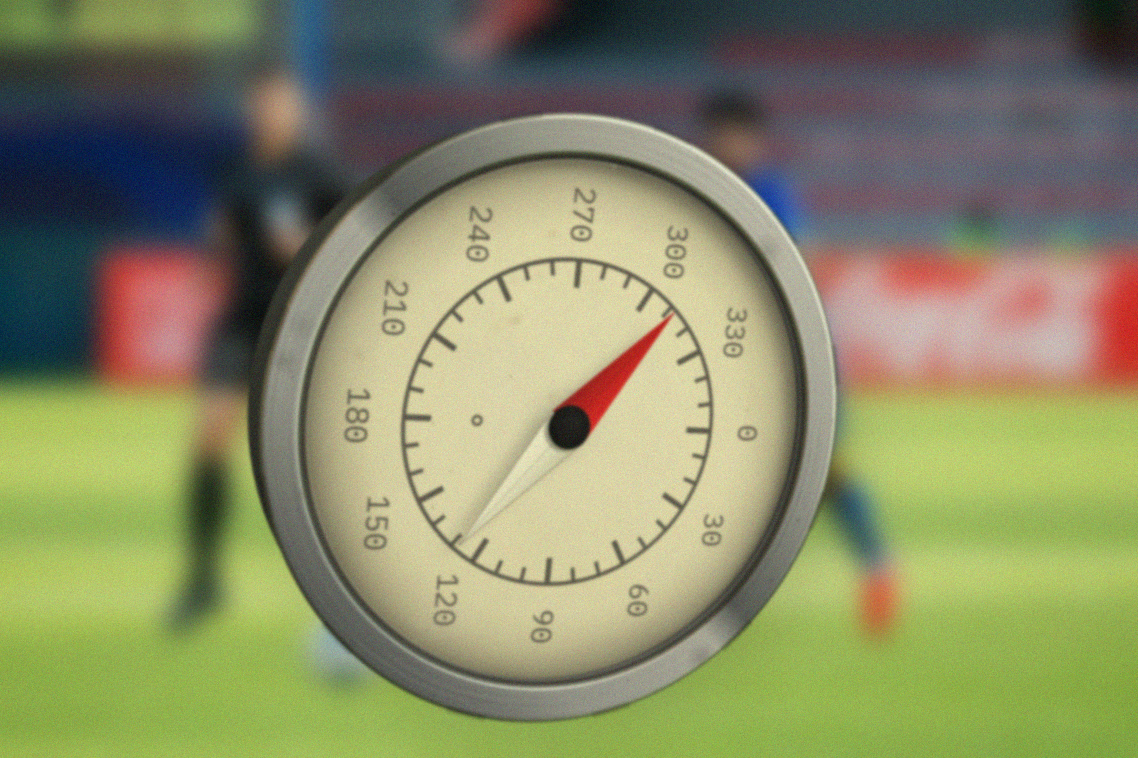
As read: 310 (°)
